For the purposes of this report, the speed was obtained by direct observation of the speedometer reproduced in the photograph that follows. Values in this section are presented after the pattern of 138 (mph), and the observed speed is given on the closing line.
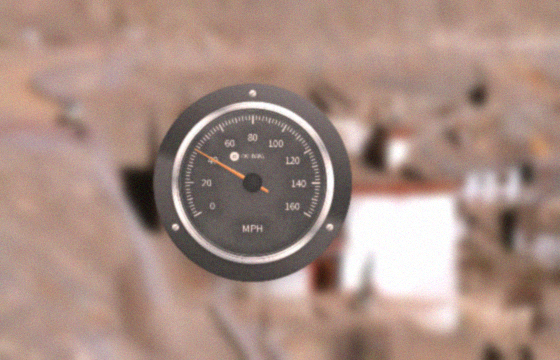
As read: 40 (mph)
